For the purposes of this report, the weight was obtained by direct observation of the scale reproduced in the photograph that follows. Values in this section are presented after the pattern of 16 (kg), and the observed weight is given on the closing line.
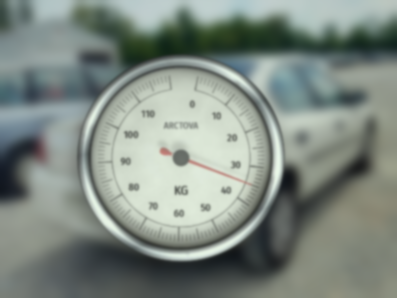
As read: 35 (kg)
